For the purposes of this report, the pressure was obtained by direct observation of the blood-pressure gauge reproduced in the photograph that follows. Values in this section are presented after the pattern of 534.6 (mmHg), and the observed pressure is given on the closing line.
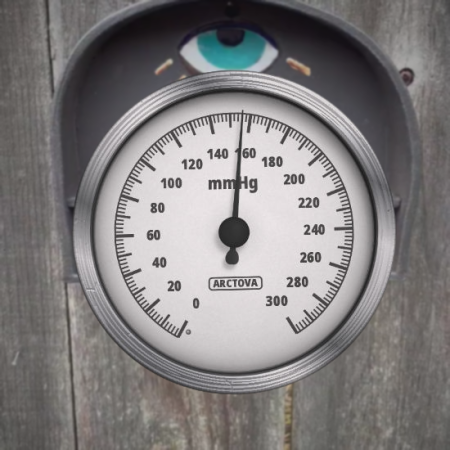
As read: 156 (mmHg)
